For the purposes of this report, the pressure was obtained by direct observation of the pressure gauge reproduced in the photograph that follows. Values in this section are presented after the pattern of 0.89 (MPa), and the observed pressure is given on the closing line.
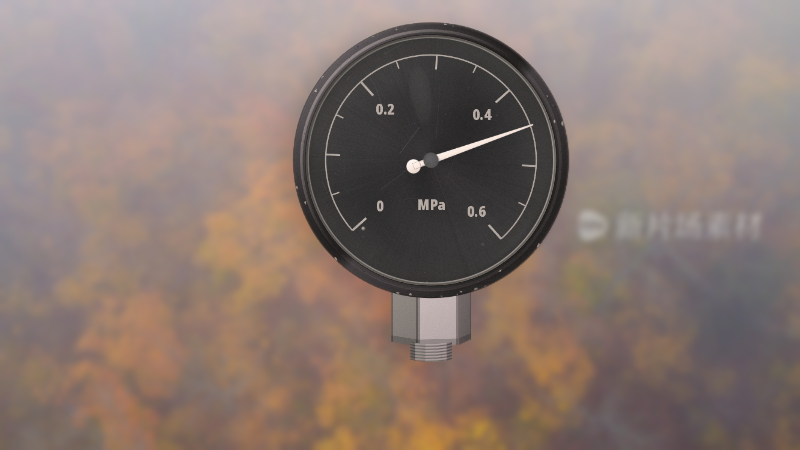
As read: 0.45 (MPa)
